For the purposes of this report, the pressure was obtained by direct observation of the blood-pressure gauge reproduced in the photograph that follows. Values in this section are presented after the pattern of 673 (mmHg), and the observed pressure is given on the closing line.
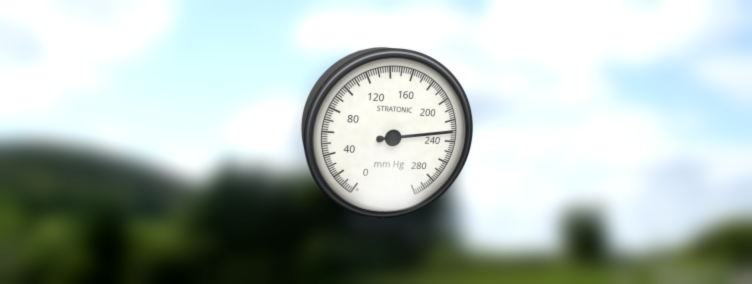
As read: 230 (mmHg)
